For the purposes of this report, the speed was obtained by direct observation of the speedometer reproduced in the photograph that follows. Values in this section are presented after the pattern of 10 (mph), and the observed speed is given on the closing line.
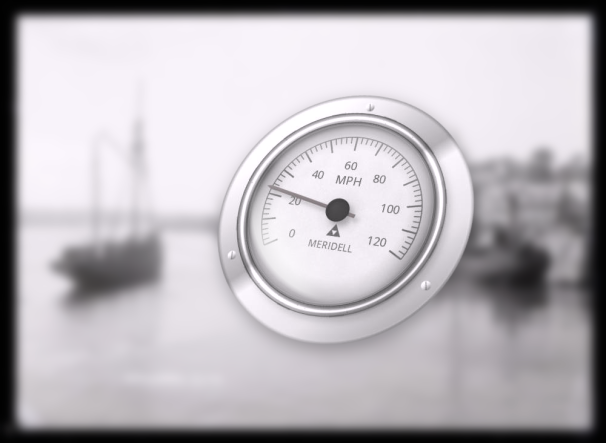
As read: 22 (mph)
